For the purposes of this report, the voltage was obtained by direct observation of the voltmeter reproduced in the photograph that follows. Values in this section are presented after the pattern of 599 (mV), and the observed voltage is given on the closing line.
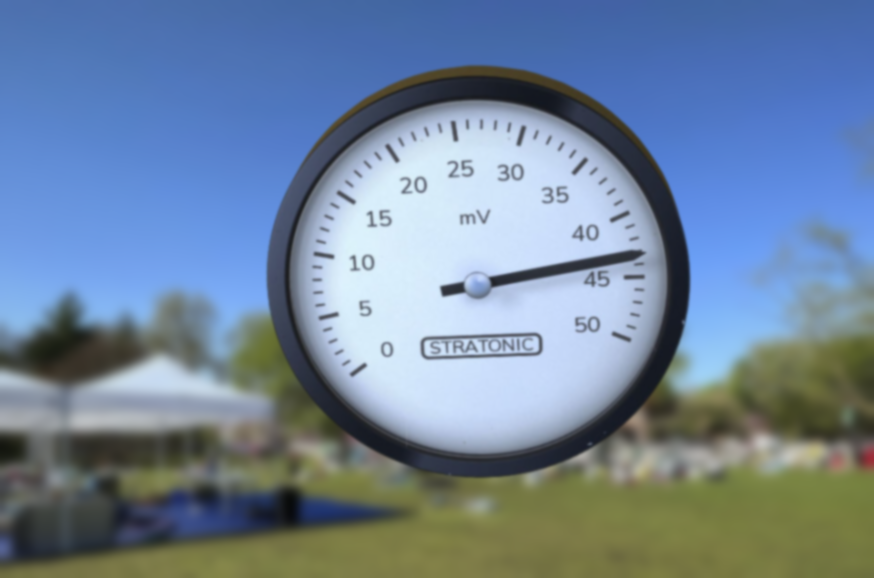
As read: 43 (mV)
